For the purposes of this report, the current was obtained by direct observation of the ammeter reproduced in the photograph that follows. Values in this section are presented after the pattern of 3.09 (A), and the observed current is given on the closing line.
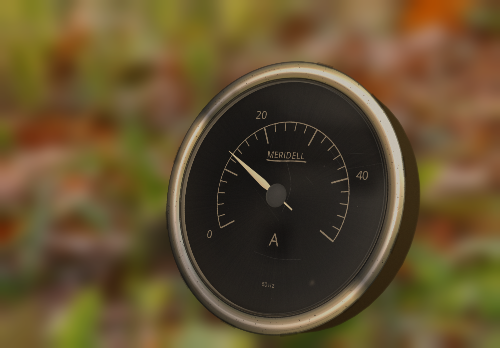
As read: 13 (A)
